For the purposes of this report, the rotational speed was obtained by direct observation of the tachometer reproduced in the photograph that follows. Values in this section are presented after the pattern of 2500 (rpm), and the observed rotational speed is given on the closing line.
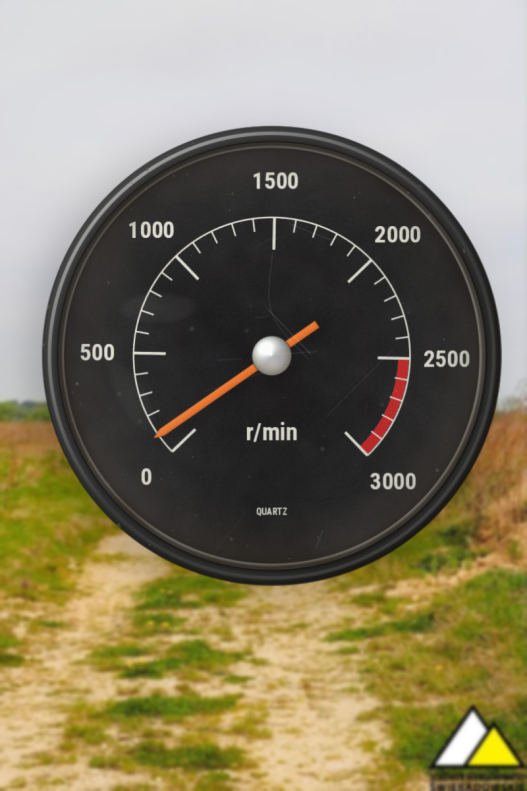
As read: 100 (rpm)
